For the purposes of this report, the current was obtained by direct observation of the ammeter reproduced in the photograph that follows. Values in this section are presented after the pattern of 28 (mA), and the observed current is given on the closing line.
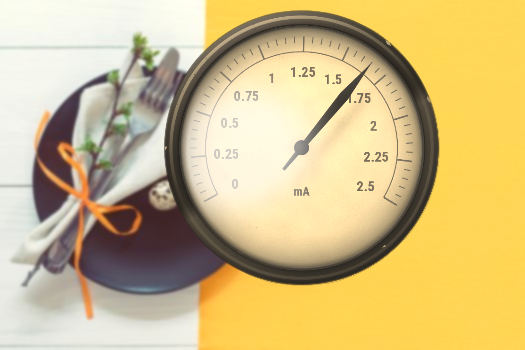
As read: 1.65 (mA)
